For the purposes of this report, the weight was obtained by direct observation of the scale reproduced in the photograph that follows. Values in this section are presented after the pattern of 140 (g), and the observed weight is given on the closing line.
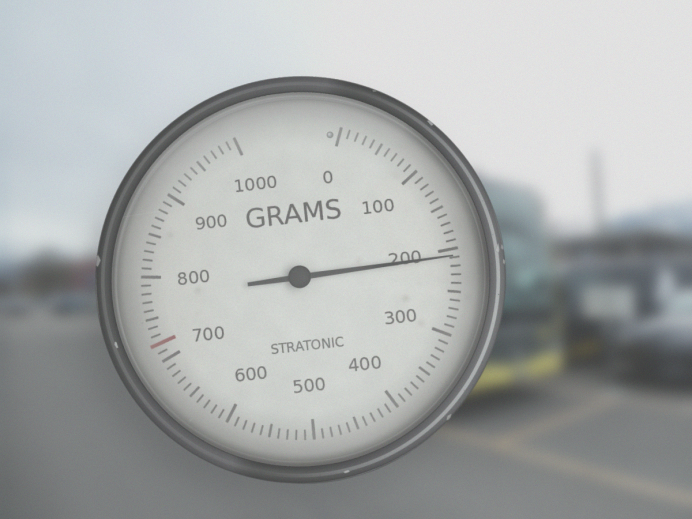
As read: 210 (g)
